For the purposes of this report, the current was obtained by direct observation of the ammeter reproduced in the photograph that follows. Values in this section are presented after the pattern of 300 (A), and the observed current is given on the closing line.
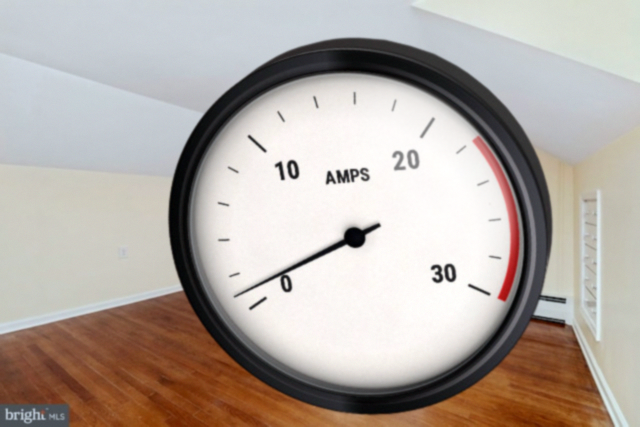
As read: 1 (A)
